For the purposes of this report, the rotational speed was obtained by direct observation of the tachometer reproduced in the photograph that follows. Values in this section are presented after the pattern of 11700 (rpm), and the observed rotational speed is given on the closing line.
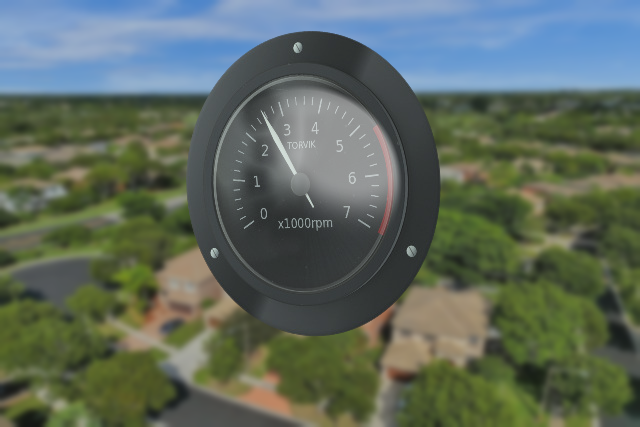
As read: 2600 (rpm)
